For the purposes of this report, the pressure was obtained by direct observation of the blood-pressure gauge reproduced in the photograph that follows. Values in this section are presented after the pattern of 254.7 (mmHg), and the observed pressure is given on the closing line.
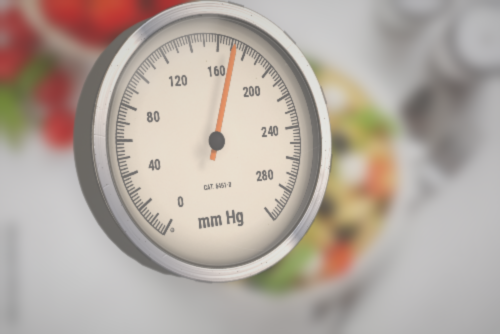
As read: 170 (mmHg)
